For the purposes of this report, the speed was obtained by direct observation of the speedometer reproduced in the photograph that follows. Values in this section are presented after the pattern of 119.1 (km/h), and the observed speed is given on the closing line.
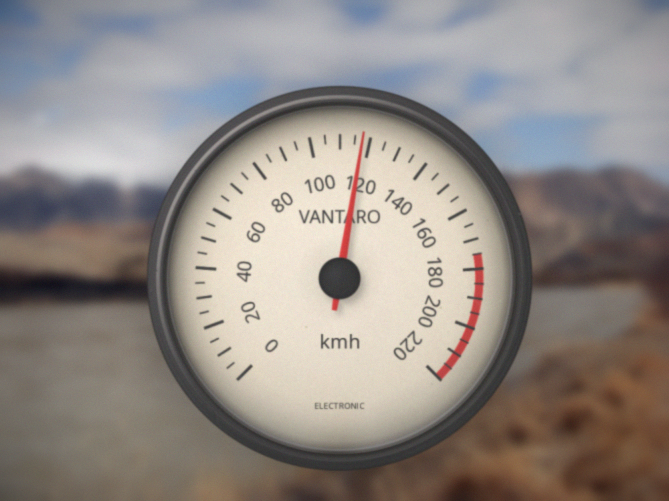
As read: 117.5 (km/h)
